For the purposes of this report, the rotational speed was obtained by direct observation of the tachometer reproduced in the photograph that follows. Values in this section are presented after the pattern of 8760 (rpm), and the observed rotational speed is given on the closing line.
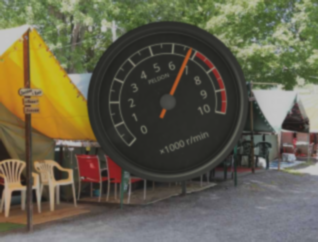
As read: 6750 (rpm)
